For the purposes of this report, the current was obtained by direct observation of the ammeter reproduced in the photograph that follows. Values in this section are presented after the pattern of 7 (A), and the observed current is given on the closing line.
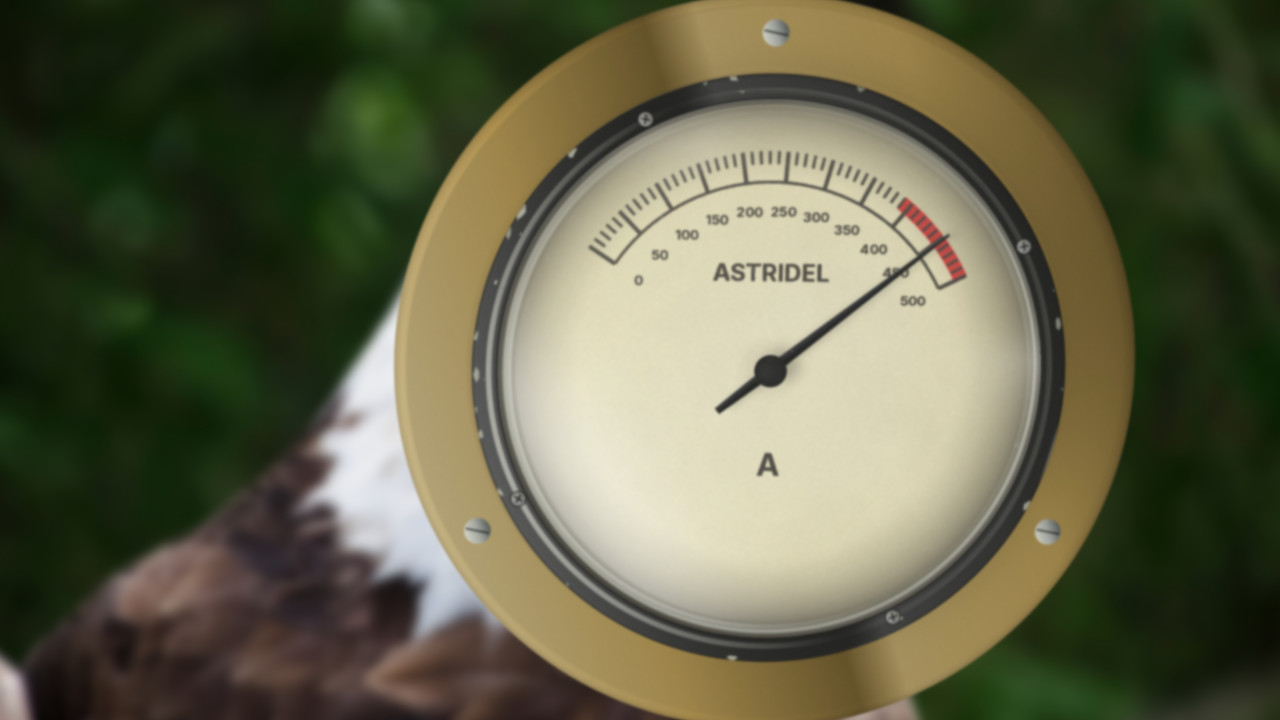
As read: 450 (A)
